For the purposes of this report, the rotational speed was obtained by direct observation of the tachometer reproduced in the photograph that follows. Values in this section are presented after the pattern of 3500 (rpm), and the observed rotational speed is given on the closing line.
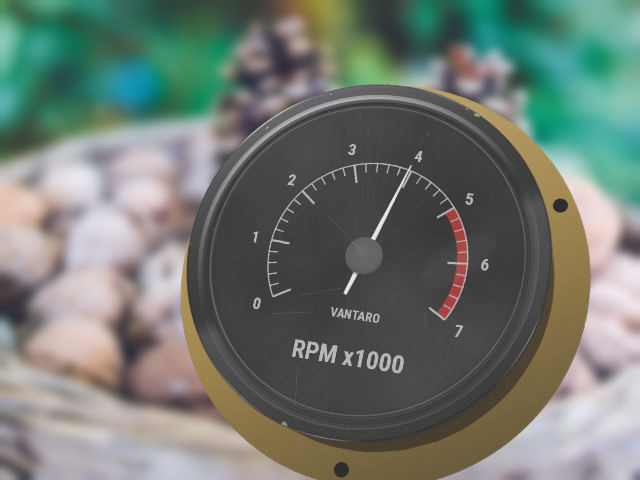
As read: 4000 (rpm)
